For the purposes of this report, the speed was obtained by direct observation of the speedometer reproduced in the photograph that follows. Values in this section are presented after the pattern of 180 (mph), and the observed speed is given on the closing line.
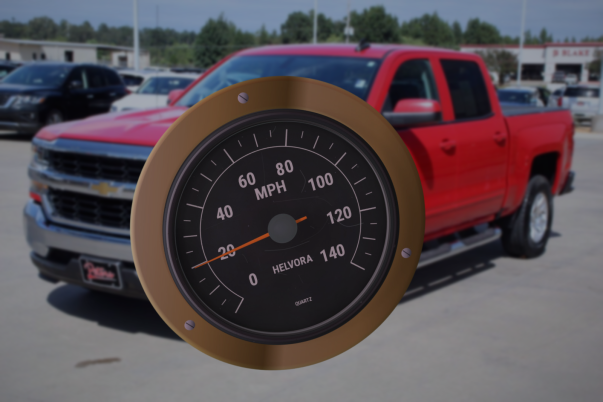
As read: 20 (mph)
